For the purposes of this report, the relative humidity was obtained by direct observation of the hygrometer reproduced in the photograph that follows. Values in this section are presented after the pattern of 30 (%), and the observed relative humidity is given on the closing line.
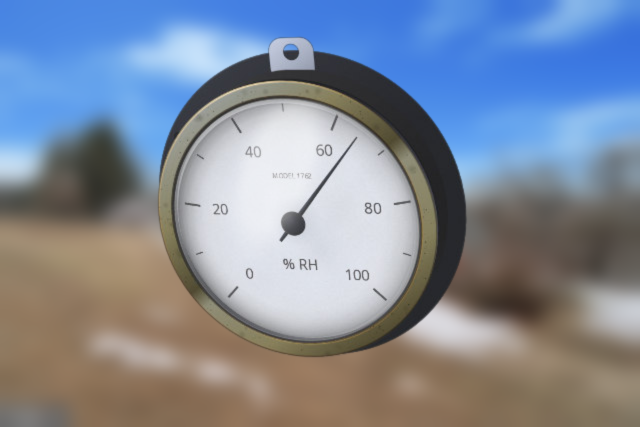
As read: 65 (%)
